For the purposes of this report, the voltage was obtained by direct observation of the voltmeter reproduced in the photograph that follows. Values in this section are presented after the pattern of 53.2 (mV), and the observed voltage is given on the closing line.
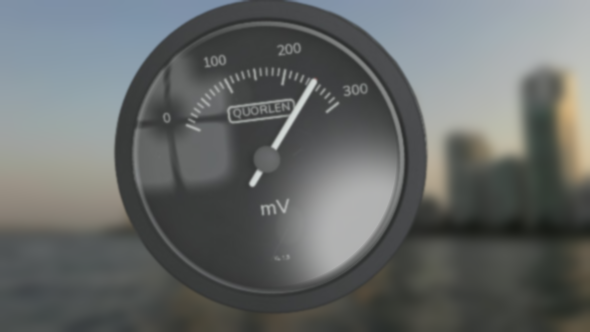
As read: 250 (mV)
